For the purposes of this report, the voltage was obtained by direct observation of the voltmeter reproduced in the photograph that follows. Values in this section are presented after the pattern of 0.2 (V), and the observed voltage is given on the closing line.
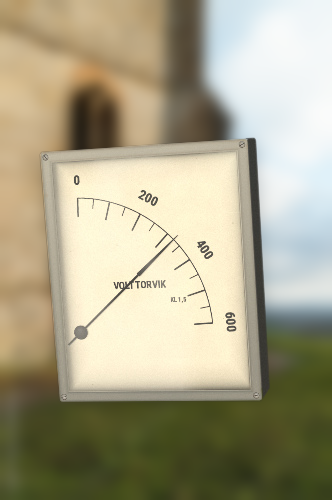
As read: 325 (V)
